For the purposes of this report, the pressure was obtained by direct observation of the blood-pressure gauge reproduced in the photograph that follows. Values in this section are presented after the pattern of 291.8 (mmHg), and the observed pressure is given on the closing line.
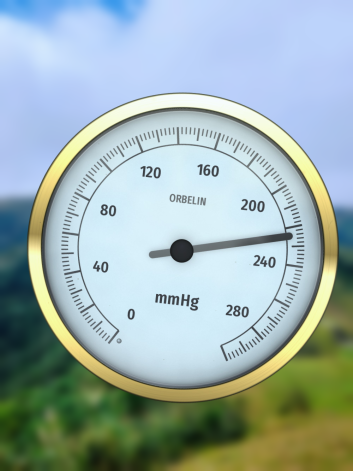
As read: 224 (mmHg)
